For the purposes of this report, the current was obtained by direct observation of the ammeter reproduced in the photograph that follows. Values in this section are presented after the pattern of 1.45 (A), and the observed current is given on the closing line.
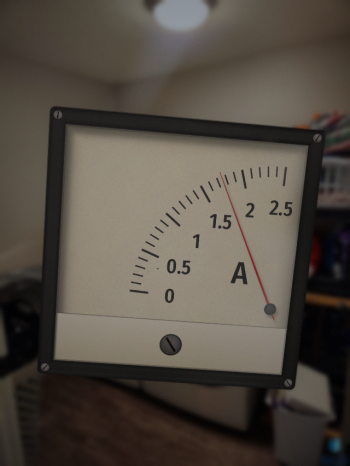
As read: 1.75 (A)
